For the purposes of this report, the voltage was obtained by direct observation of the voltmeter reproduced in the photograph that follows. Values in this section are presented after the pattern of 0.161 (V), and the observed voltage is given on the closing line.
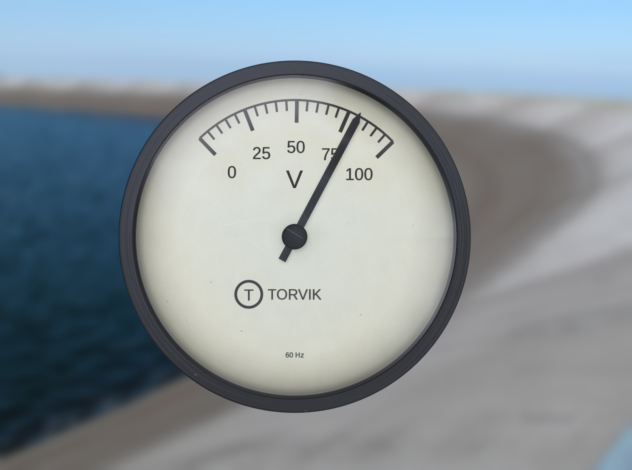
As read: 80 (V)
